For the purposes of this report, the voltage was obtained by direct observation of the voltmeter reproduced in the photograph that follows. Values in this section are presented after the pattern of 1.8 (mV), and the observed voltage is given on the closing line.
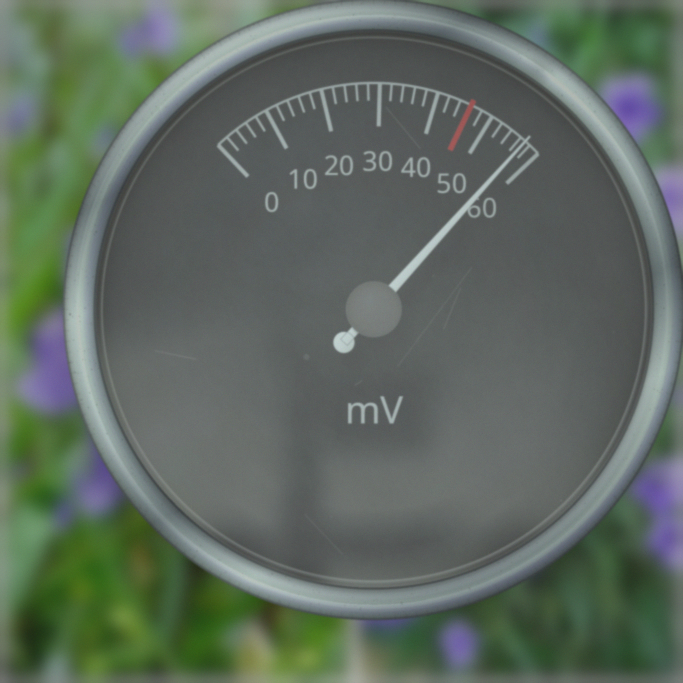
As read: 57 (mV)
